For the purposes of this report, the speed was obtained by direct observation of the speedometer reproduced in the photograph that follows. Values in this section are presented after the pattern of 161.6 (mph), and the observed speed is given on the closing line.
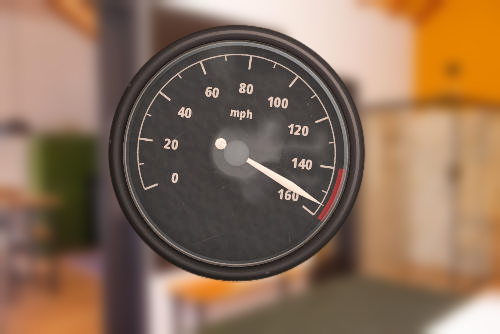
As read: 155 (mph)
